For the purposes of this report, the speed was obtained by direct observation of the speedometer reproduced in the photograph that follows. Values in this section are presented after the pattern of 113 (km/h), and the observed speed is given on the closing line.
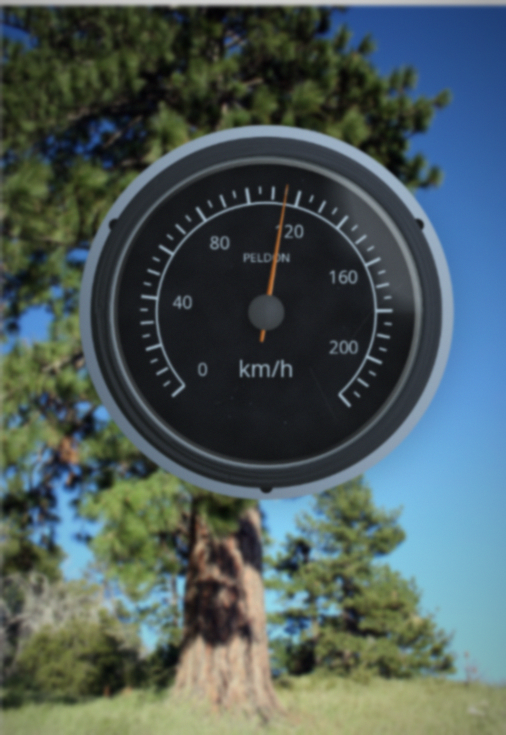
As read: 115 (km/h)
